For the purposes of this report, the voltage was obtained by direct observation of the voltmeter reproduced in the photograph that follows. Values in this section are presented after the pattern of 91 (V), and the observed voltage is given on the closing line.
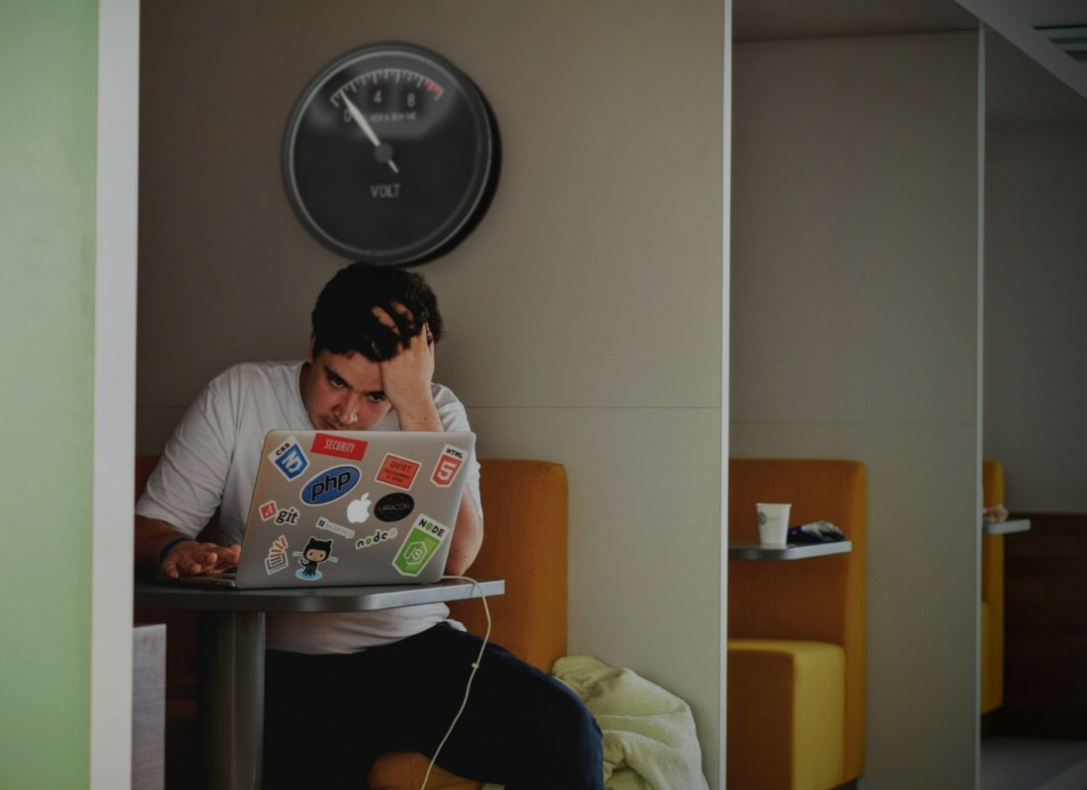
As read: 1 (V)
